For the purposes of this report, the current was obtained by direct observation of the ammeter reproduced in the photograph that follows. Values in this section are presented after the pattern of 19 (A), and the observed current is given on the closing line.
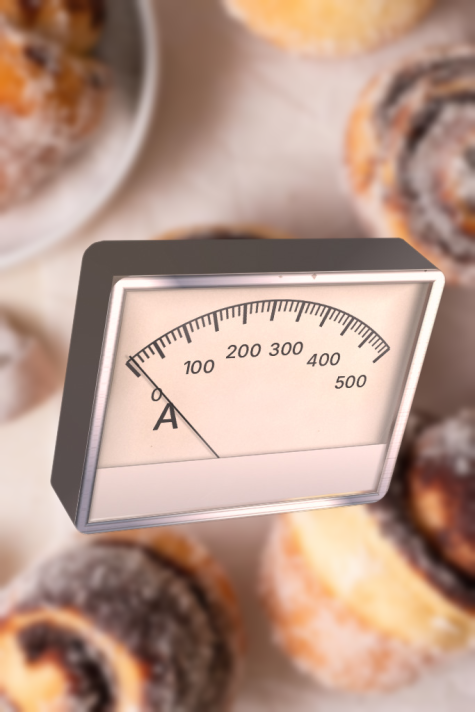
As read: 10 (A)
